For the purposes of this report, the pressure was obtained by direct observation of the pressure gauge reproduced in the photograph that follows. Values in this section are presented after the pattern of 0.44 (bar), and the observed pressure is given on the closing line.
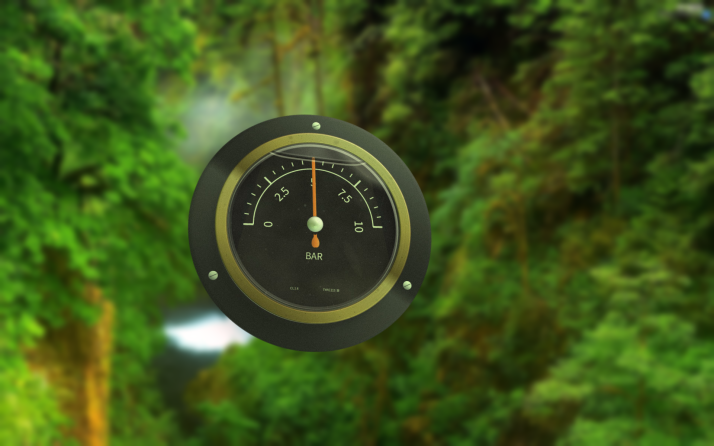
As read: 5 (bar)
